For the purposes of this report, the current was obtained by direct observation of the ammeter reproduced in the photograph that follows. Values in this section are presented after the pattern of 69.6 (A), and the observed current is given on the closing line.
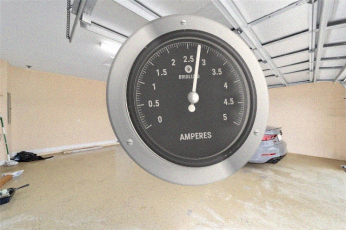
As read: 2.75 (A)
